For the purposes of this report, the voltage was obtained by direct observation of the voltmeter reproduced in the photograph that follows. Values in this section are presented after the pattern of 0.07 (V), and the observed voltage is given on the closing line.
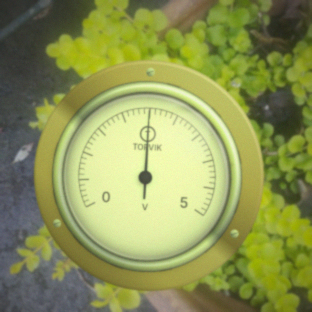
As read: 2.5 (V)
